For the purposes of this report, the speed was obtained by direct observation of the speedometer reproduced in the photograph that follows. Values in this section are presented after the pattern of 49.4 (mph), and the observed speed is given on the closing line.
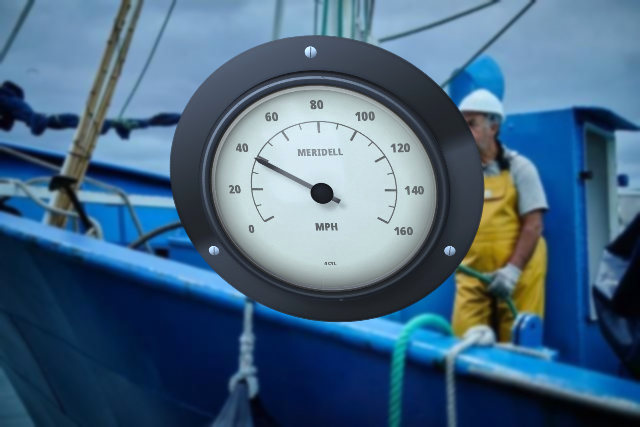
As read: 40 (mph)
